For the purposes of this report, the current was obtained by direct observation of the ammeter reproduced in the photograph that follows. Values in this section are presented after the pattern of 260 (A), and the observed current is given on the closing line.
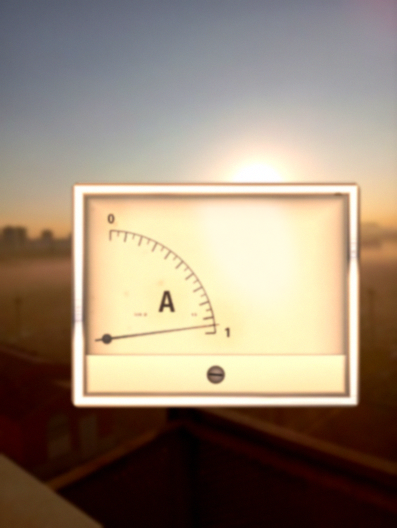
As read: 0.95 (A)
